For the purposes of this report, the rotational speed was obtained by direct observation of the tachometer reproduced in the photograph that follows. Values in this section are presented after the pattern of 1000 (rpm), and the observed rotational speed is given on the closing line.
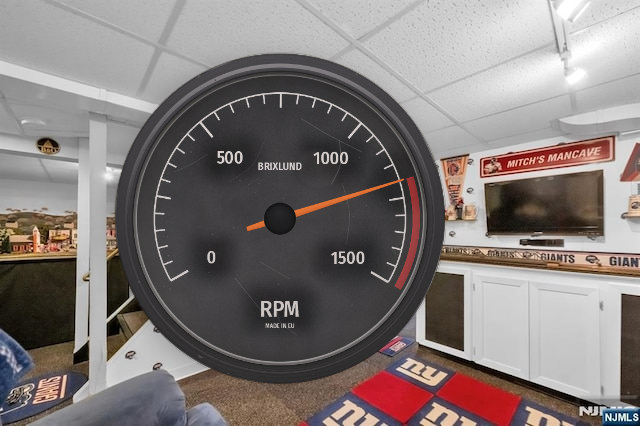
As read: 1200 (rpm)
